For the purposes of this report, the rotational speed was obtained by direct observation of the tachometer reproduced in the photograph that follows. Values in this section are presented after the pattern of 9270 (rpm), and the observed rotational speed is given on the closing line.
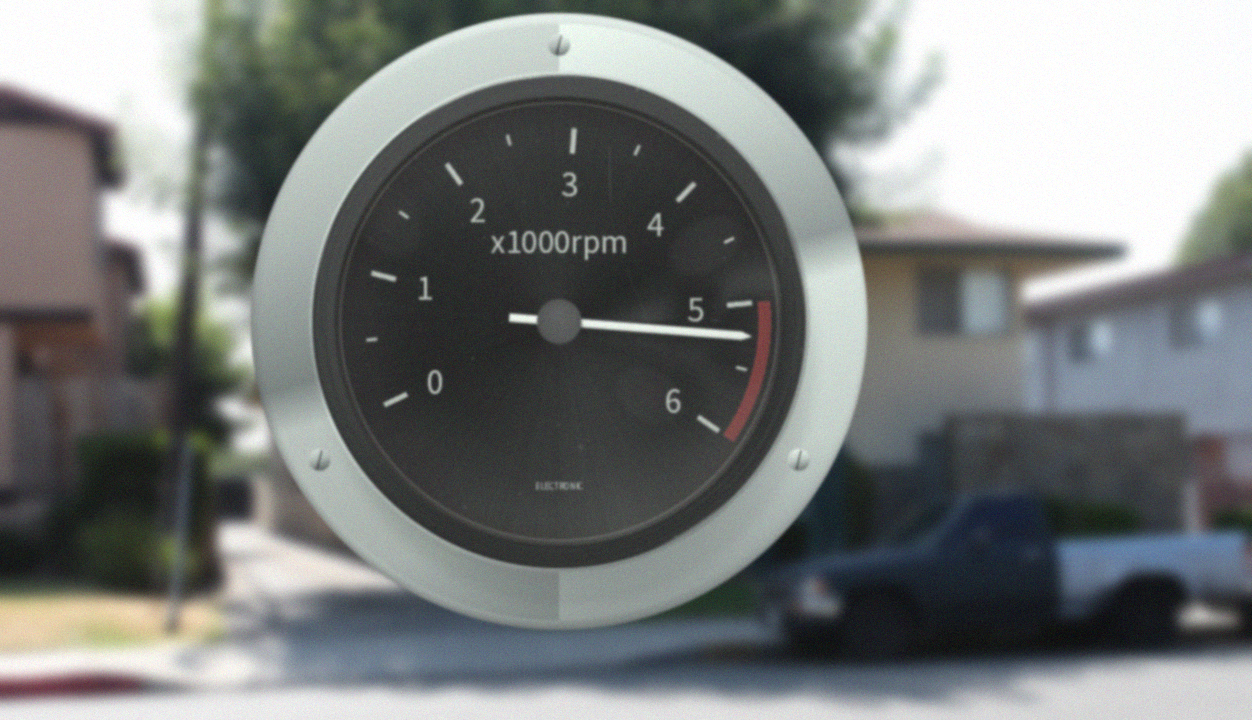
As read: 5250 (rpm)
